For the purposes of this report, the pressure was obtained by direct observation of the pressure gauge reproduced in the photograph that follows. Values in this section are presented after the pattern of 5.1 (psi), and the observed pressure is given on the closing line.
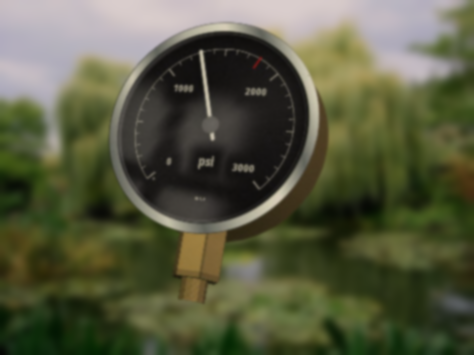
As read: 1300 (psi)
